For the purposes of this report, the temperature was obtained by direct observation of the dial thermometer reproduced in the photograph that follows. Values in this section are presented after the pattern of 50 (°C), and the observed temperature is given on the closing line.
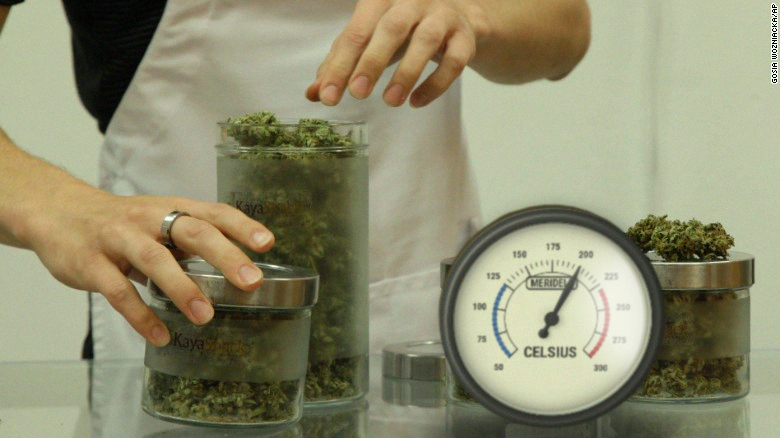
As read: 200 (°C)
